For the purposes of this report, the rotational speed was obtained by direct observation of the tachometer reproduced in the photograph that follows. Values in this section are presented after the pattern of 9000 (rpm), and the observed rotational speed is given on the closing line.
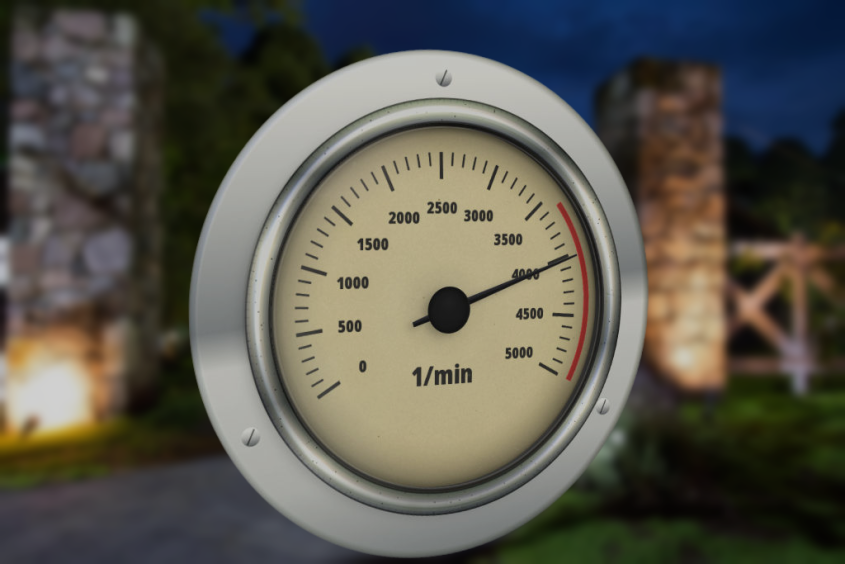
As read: 4000 (rpm)
